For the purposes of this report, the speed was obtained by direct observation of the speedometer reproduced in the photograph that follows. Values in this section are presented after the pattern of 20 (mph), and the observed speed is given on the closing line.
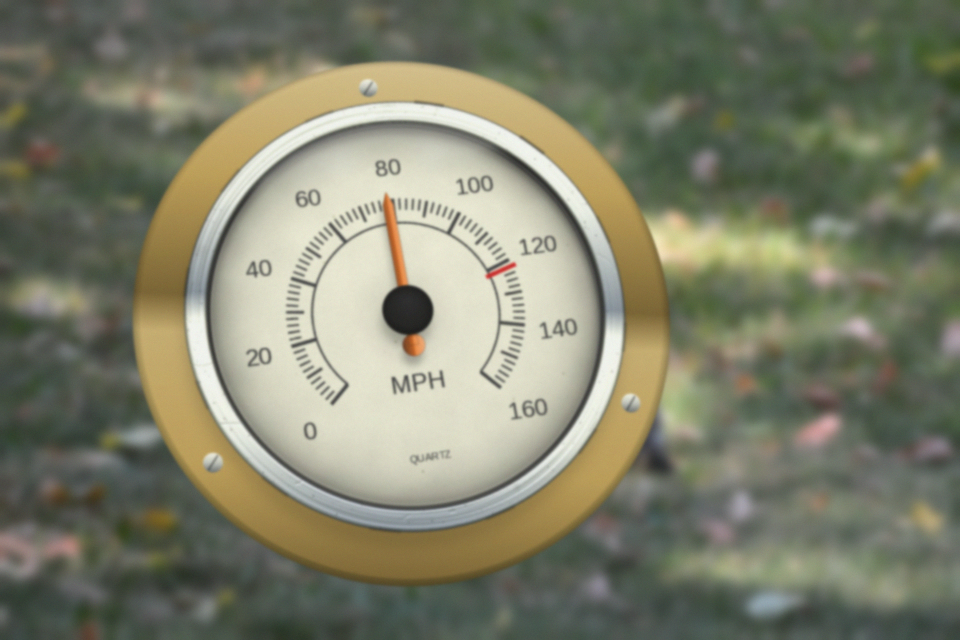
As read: 78 (mph)
